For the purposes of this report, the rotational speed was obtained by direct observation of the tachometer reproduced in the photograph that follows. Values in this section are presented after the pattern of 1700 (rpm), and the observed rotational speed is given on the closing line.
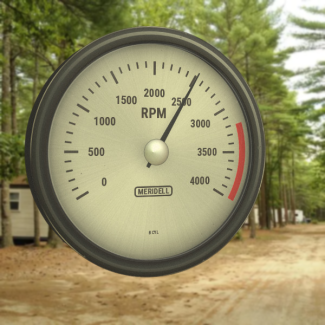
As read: 2500 (rpm)
